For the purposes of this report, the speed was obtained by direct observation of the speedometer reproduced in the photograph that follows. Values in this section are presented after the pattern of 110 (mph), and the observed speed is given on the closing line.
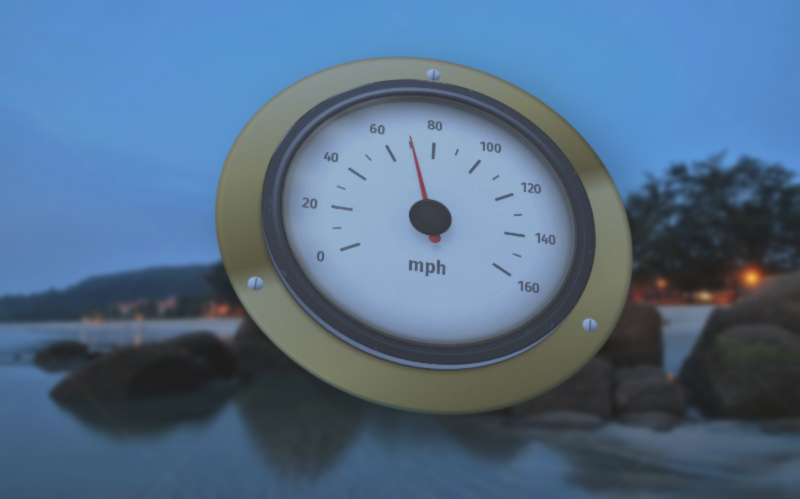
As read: 70 (mph)
